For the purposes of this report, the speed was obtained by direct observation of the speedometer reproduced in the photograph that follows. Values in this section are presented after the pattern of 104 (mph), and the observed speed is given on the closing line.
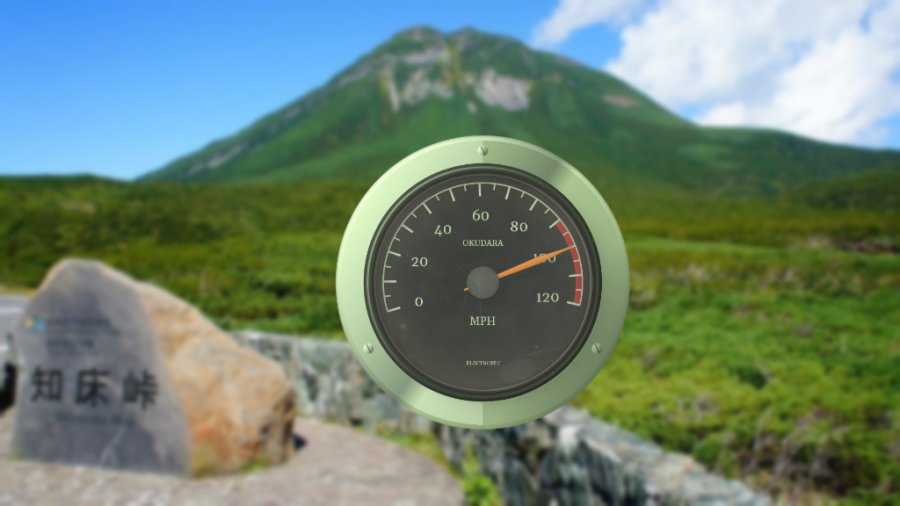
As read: 100 (mph)
